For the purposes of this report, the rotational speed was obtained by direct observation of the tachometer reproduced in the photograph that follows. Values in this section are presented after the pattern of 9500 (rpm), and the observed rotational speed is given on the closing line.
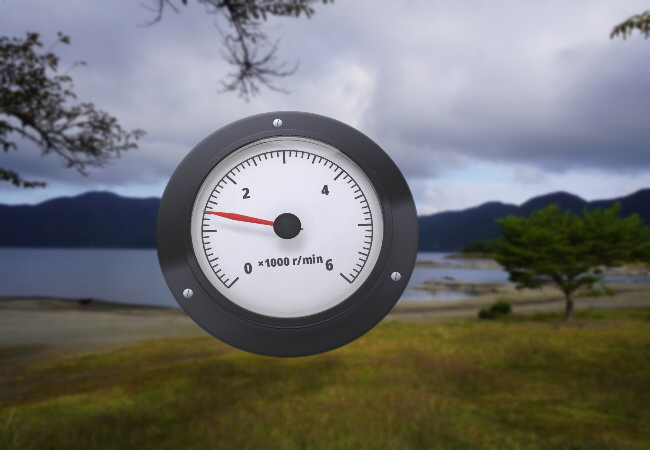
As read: 1300 (rpm)
